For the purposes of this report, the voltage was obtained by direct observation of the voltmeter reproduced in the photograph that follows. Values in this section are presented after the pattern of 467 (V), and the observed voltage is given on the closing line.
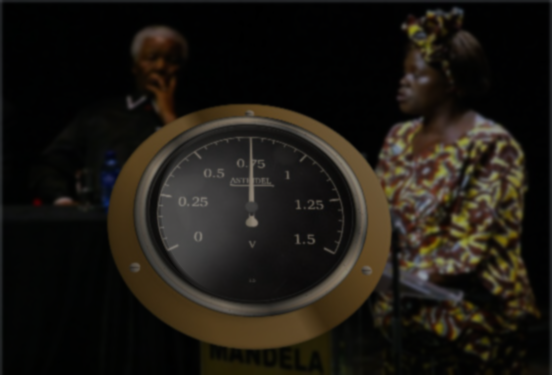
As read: 0.75 (V)
